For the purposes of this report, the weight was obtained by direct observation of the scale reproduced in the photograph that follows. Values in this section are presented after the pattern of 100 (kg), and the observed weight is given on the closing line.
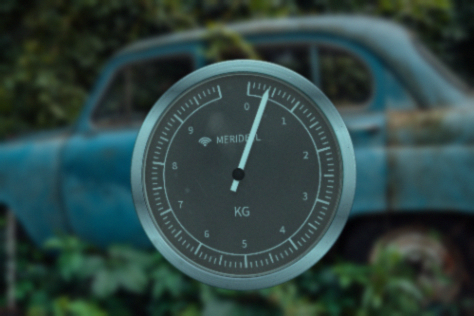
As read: 0.4 (kg)
